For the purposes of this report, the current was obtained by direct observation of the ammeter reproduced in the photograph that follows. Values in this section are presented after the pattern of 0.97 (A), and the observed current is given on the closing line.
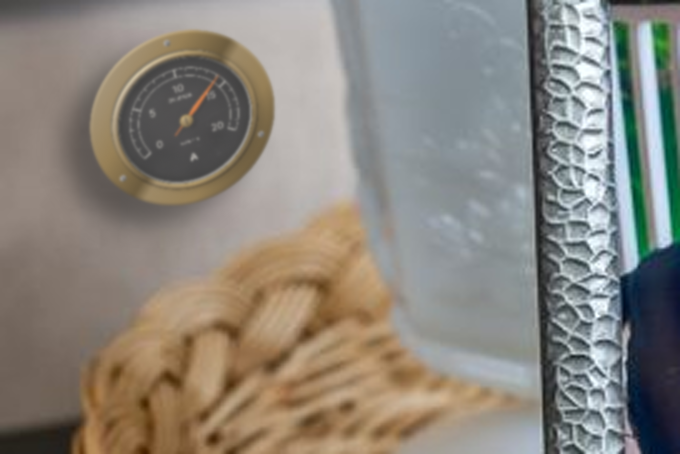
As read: 14 (A)
